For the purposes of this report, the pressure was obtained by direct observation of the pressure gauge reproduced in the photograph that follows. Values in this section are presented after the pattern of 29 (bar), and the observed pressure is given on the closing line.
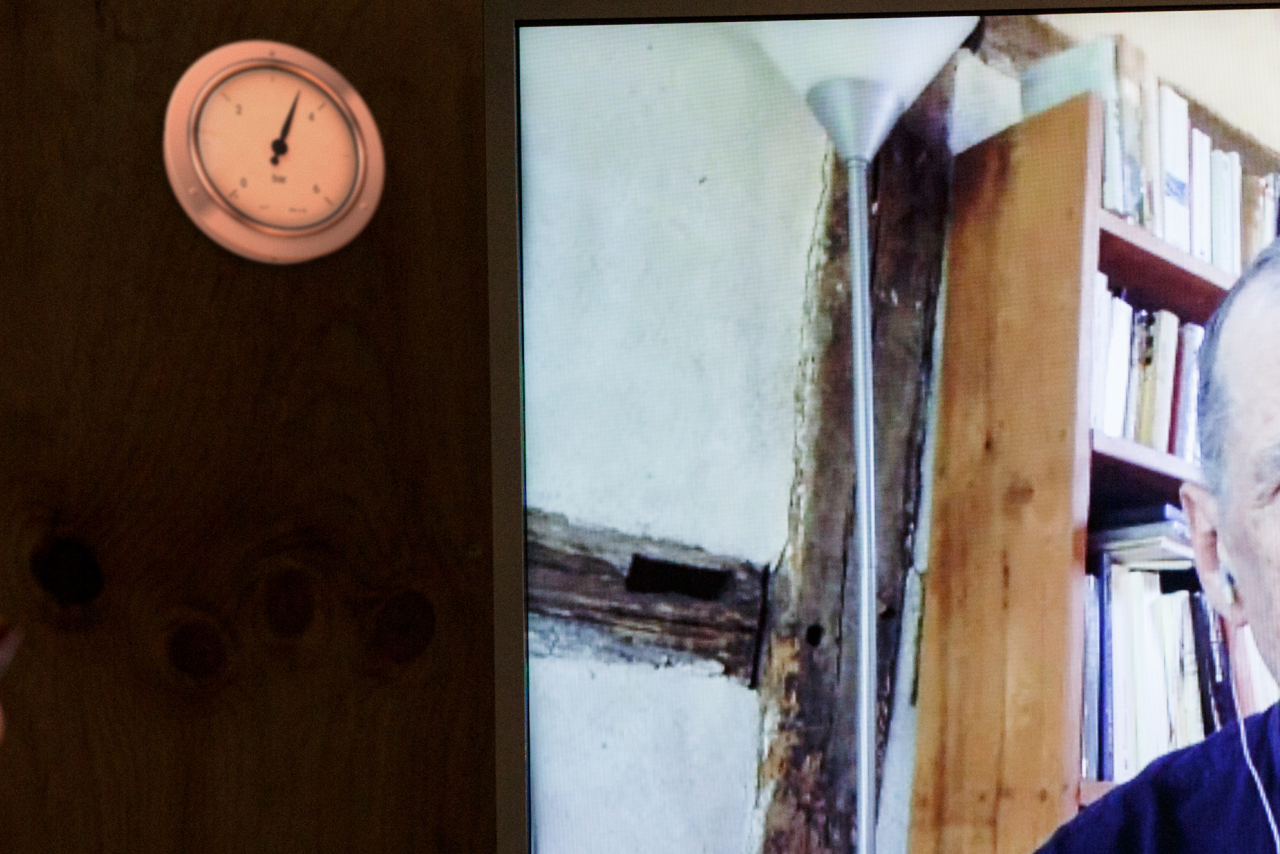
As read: 3.5 (bar)
